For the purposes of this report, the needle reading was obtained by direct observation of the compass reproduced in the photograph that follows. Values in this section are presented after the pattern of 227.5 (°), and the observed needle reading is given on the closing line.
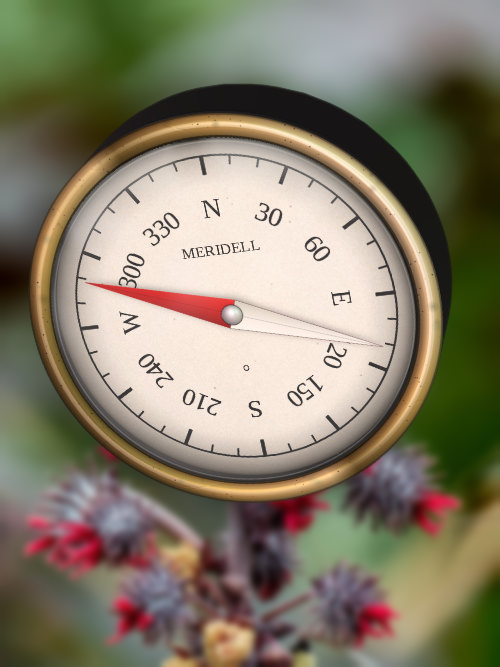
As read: 290 (°)
